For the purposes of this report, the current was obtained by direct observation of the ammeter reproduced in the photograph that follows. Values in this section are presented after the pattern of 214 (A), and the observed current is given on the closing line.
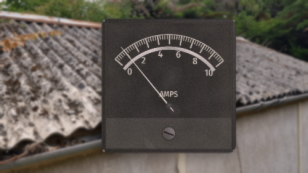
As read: 1 (A)
